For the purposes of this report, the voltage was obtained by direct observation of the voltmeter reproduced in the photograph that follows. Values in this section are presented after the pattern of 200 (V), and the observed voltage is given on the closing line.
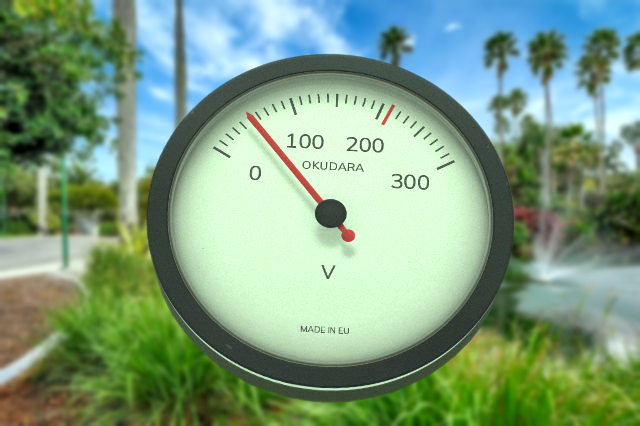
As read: 50 (V)
